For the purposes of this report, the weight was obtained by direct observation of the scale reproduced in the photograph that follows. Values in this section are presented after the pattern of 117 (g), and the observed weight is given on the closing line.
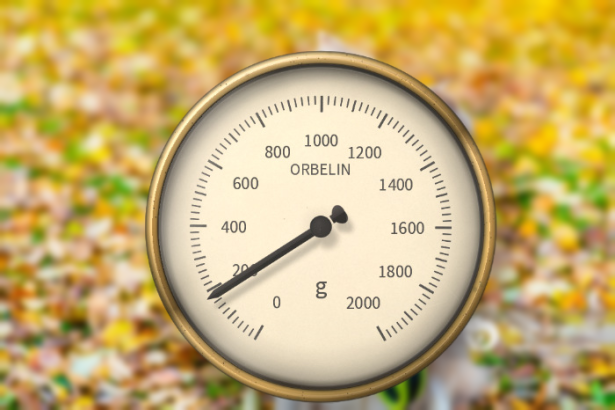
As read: 180 (g)
